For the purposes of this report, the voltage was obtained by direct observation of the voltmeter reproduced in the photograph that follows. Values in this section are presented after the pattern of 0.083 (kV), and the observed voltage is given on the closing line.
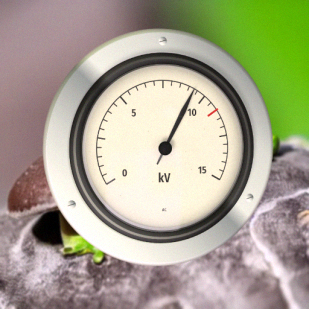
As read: 9.25 (kV)
